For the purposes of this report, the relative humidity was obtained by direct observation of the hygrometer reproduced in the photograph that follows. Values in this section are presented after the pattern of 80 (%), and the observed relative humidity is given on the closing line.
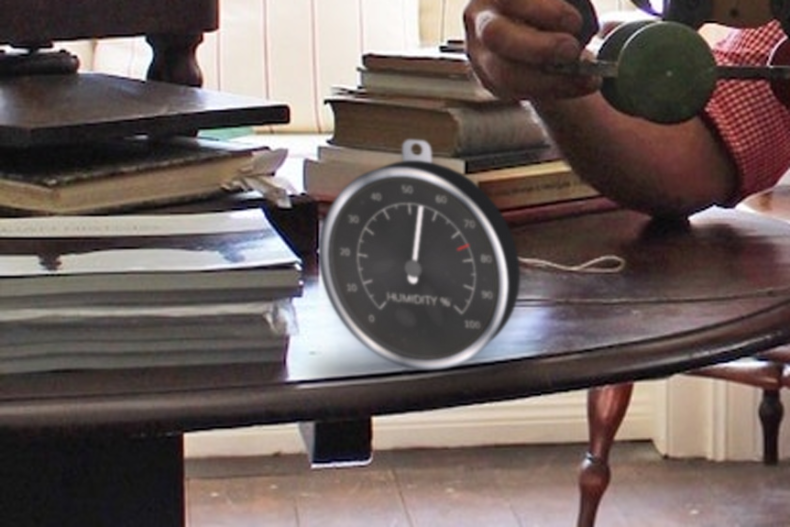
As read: 55 (%)
